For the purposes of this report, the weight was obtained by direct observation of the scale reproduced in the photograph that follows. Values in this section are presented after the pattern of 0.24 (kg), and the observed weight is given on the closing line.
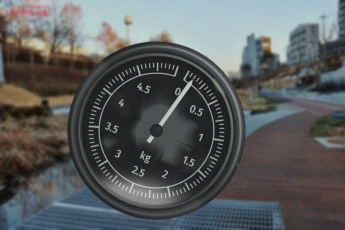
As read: 0.1 (kg)
